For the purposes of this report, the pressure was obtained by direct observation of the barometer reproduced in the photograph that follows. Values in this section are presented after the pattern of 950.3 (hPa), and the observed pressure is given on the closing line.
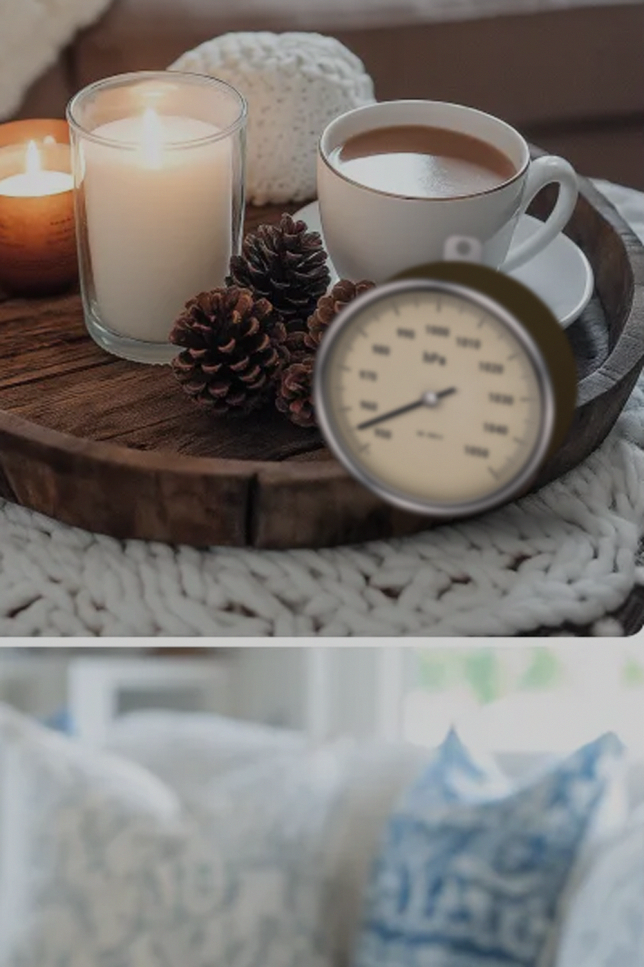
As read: 955 (hPa)
